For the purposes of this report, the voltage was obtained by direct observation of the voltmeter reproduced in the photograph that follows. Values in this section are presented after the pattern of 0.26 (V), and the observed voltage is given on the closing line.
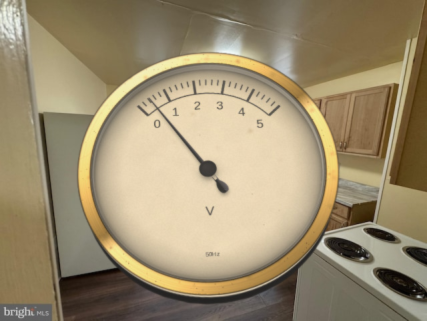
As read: 0.4 (V)
